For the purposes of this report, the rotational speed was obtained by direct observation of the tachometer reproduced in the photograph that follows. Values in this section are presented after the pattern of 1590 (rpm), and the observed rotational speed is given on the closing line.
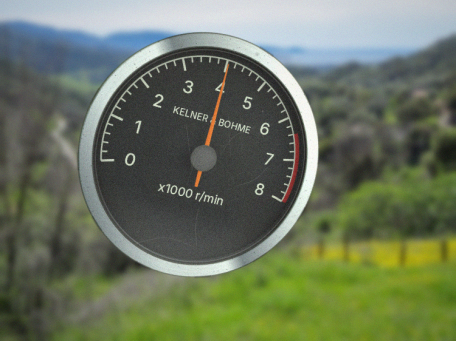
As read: 4000 (rpm)
